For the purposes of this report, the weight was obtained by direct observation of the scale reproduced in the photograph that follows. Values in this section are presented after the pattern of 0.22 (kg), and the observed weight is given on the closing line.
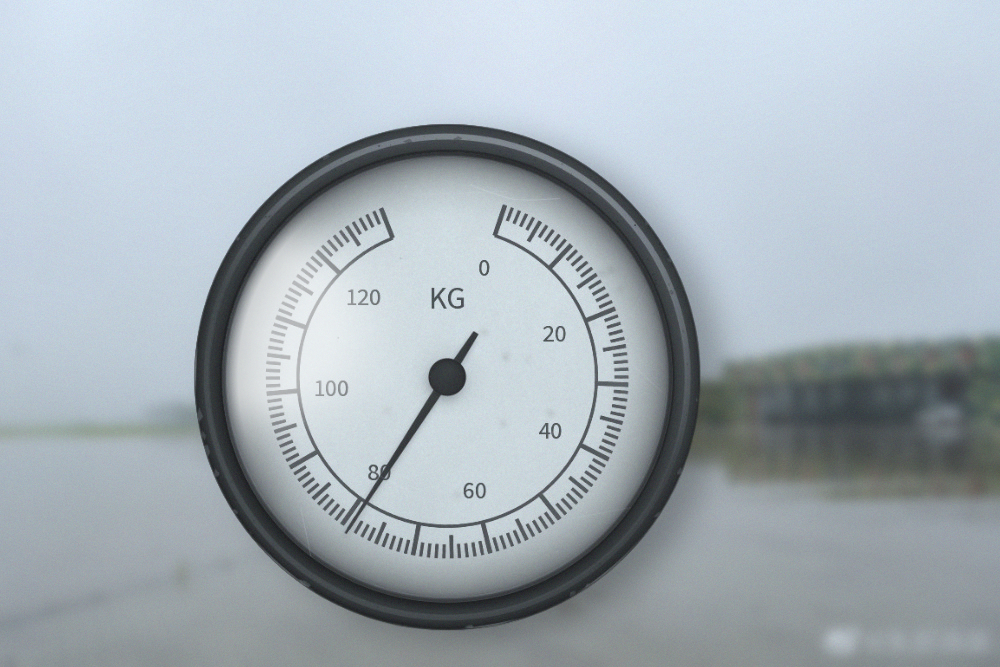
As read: 79 (kg)
